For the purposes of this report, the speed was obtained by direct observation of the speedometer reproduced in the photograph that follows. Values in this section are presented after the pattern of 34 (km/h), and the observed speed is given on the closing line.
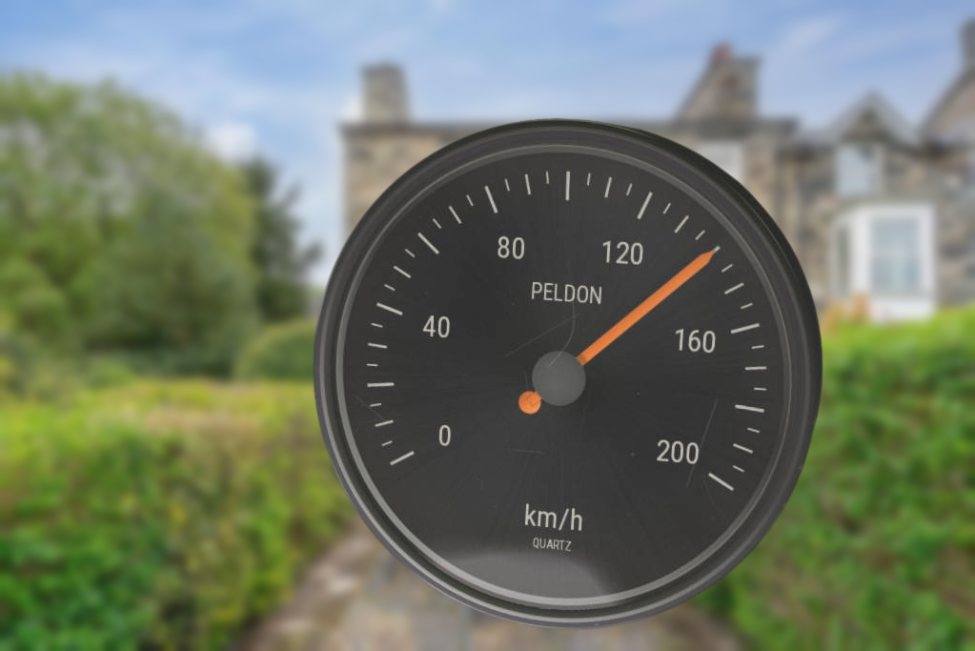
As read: 140 (km/h)
